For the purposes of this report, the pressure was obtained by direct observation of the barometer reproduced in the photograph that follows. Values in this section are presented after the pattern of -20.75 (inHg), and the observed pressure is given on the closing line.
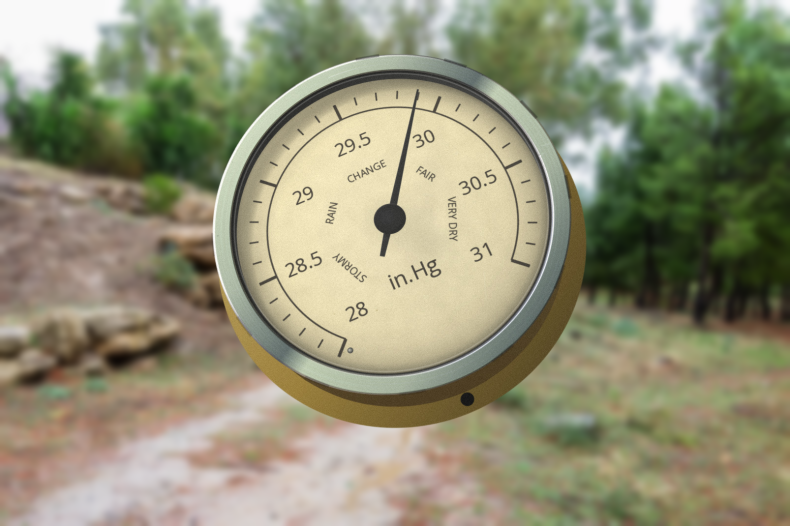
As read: 29.9 (inHg)
